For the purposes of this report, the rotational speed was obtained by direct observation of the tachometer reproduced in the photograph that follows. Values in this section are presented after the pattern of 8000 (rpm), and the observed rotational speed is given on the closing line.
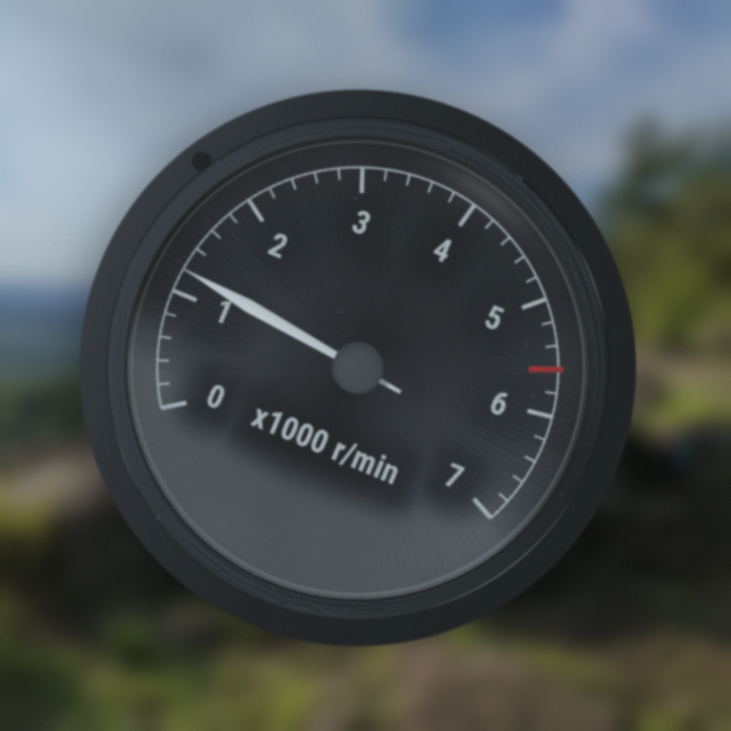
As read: 1200 (rpm)
